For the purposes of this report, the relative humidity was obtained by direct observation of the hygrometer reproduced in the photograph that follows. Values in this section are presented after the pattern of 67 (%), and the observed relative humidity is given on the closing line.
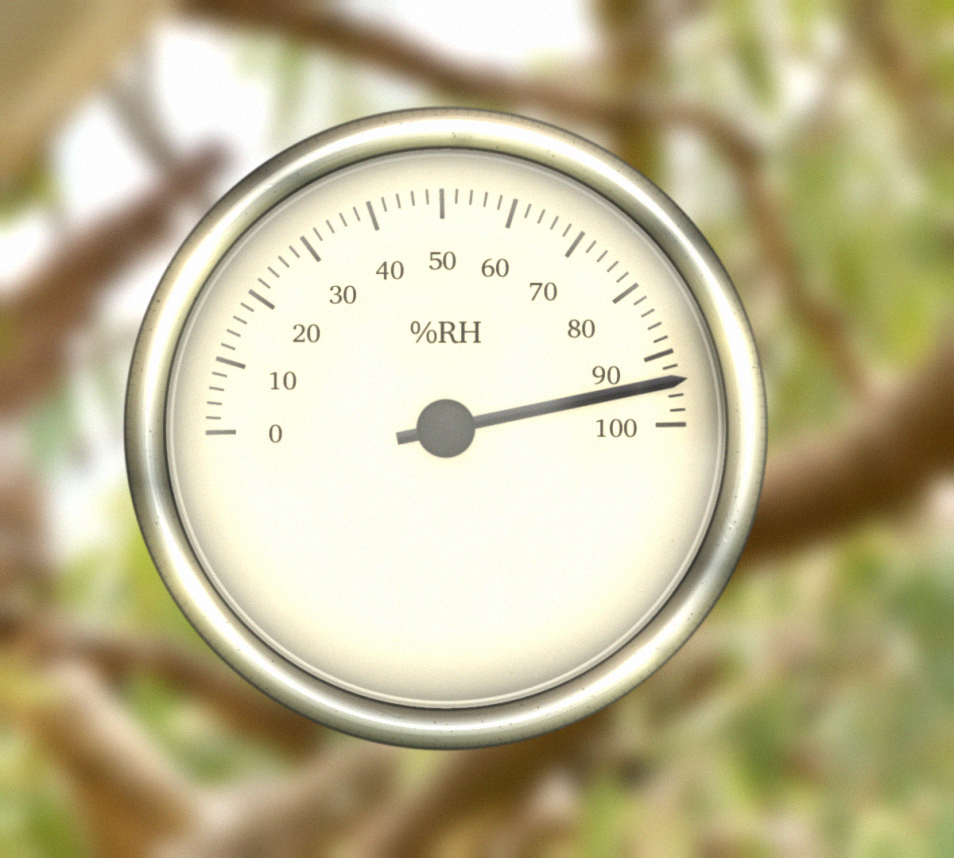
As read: 94 (%)
